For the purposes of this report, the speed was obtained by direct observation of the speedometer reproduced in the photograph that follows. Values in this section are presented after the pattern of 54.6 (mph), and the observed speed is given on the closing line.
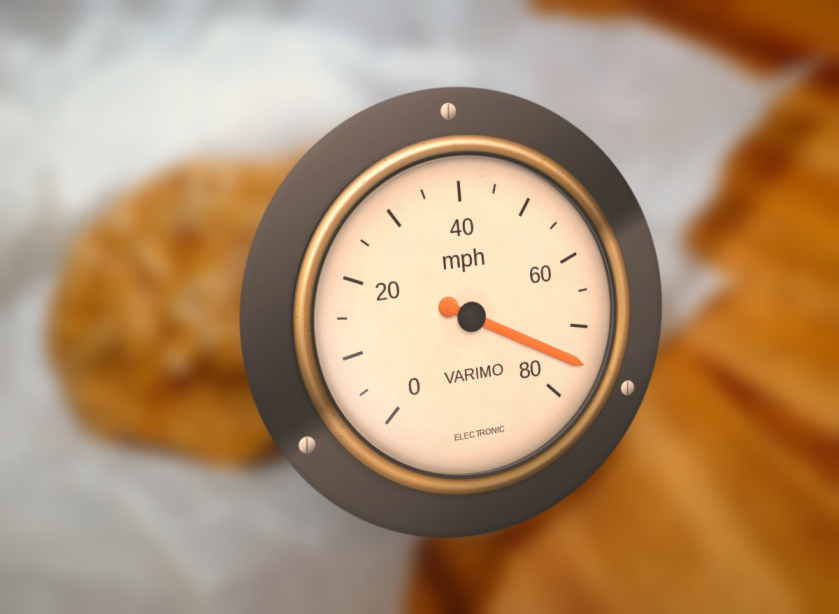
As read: 75 (mph)
